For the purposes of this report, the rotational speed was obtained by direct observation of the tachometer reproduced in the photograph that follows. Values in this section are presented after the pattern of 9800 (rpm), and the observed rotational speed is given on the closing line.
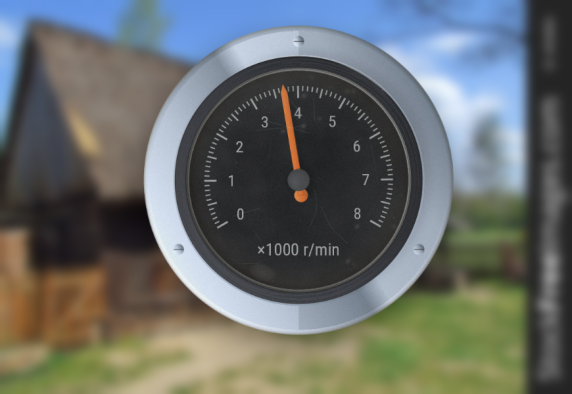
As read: 3700 (rpm)
